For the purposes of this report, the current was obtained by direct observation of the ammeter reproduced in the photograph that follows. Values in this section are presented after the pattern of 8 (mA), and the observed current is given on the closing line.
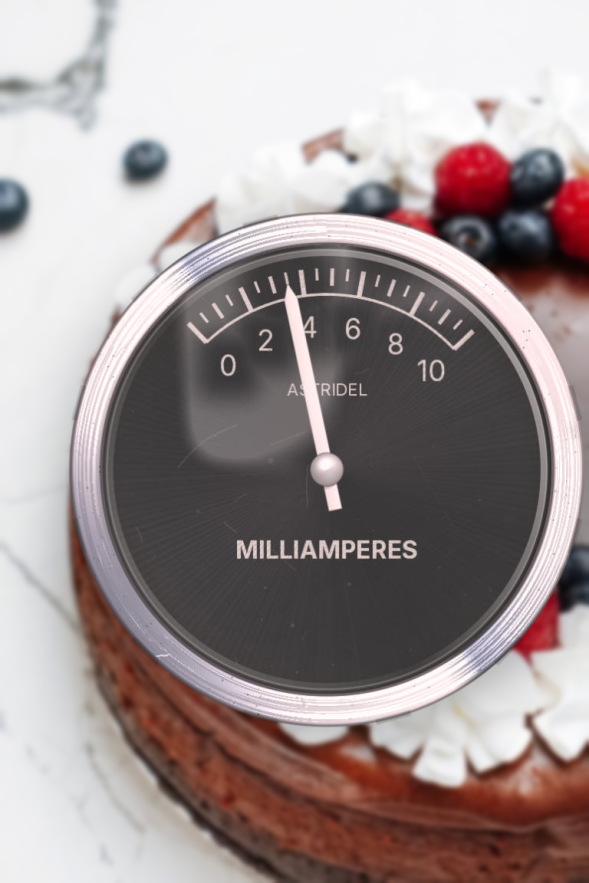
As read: 3.5 (mA)
